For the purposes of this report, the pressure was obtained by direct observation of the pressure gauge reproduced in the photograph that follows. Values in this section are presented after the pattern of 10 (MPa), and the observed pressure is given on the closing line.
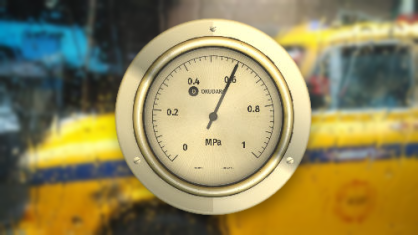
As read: 0.6 (MPa)
